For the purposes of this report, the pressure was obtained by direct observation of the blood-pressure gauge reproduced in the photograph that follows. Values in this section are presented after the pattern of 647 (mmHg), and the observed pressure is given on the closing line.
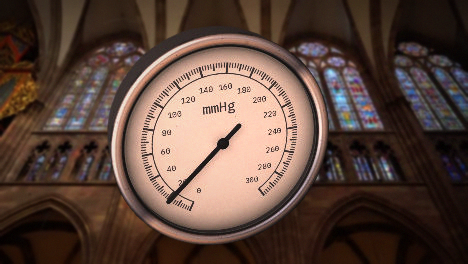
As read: 20 (mmHg)
